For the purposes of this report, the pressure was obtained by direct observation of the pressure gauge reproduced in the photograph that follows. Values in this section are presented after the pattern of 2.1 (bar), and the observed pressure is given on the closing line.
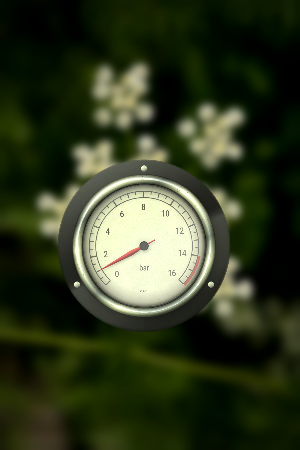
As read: 1 (bar)
